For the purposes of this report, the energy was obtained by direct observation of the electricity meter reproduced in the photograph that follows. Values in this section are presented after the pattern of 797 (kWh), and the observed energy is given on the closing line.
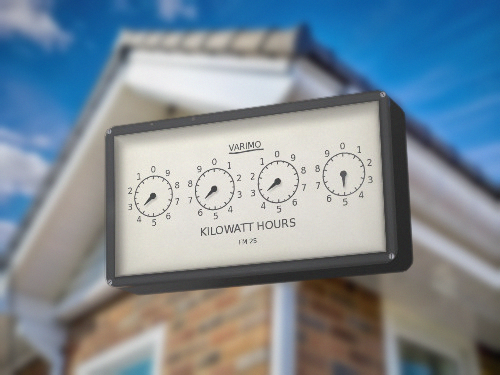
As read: 3635 (kWh)
